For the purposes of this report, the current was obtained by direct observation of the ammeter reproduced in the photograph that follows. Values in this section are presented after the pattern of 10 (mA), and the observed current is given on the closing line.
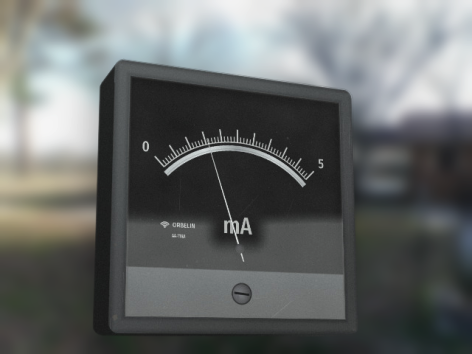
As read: 1.5 (mA)
